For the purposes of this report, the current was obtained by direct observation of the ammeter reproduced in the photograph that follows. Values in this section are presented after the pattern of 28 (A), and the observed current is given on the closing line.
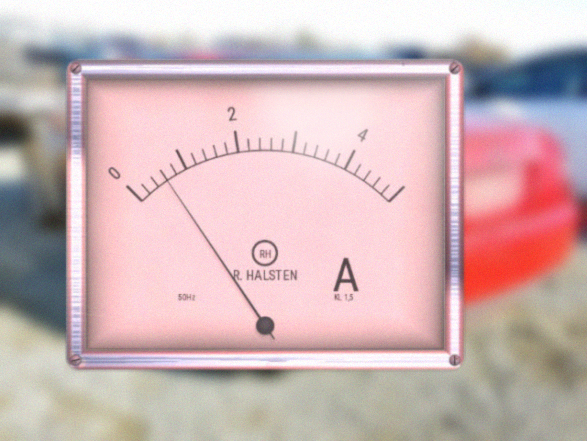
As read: 0.6 (A)
